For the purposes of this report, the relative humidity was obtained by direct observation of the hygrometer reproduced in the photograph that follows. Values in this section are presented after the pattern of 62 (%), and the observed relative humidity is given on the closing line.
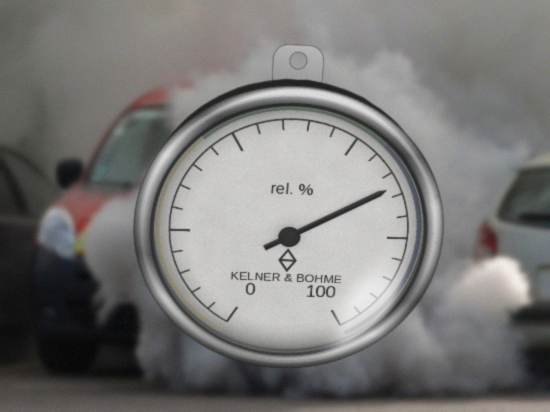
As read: 70 (%)
